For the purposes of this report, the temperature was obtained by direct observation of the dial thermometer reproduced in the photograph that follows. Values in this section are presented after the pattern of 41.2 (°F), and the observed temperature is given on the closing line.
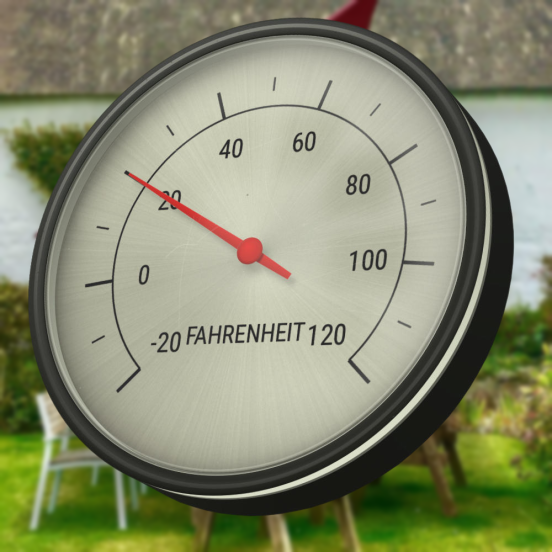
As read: 20 (°F)
